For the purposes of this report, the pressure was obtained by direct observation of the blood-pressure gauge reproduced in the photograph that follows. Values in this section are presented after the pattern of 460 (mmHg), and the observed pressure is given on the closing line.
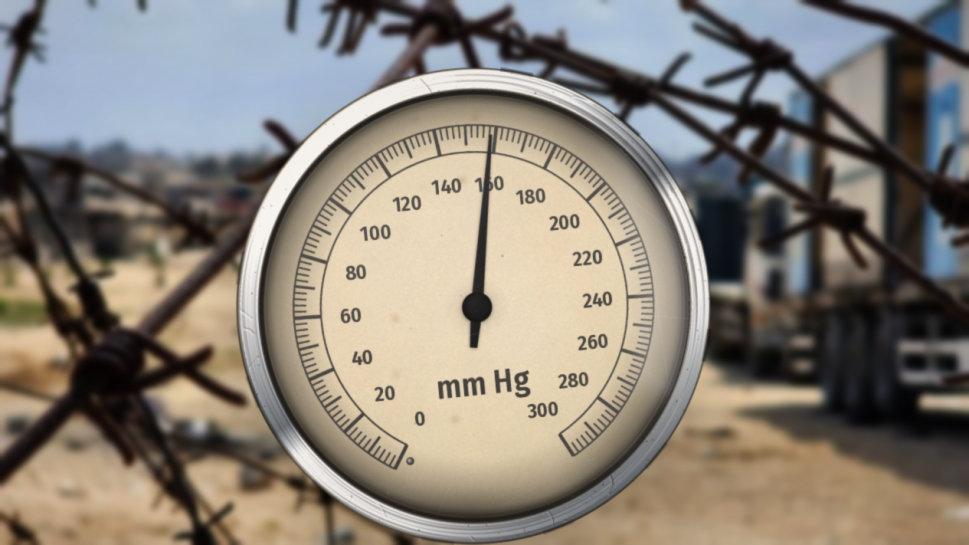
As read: 158 (mmHg)
